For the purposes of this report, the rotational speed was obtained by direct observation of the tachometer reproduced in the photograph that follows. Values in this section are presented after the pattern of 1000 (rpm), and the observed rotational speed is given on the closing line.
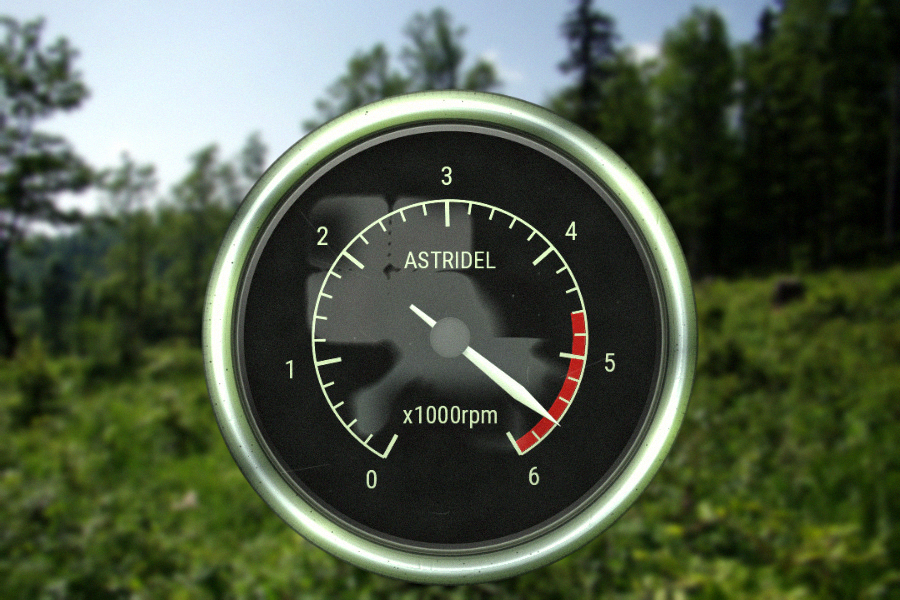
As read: 5600 (rpm)
